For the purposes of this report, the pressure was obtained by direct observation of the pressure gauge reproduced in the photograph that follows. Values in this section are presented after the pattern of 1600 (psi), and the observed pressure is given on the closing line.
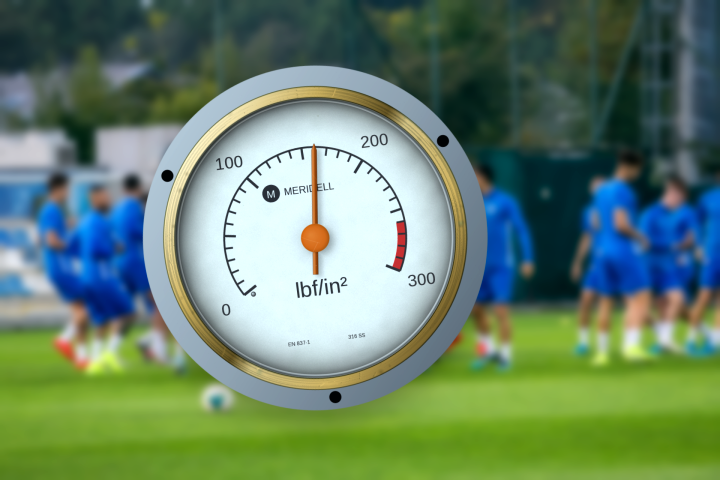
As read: 160 (psi)
